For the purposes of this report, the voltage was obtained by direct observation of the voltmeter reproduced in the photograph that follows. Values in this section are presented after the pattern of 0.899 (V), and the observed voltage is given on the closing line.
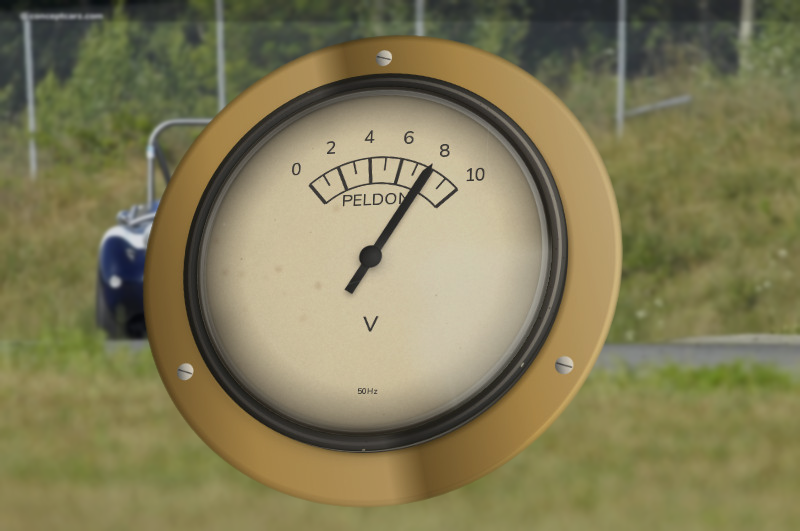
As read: 8 (V)
